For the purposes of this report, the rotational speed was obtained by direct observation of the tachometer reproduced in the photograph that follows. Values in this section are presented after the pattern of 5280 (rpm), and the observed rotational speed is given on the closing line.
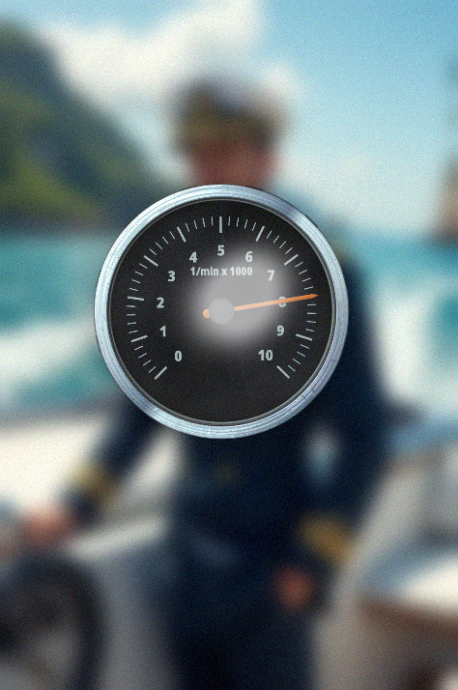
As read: 8000 (rpm)
